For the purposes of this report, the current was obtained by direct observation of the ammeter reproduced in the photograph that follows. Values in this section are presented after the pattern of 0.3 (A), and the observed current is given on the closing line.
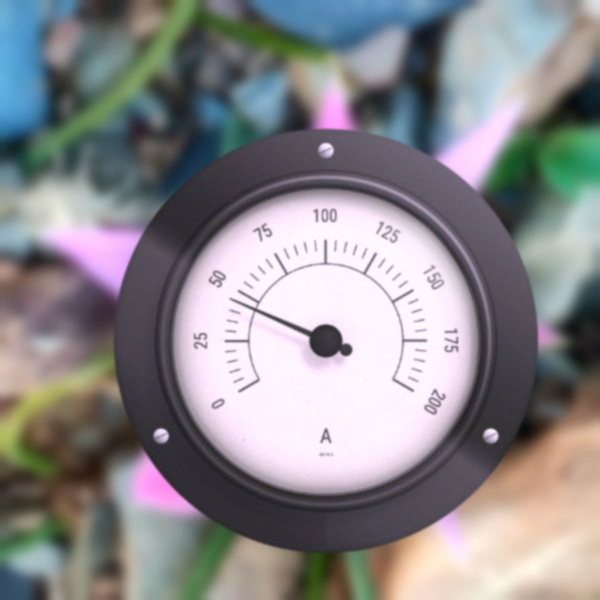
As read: 45 (A)
